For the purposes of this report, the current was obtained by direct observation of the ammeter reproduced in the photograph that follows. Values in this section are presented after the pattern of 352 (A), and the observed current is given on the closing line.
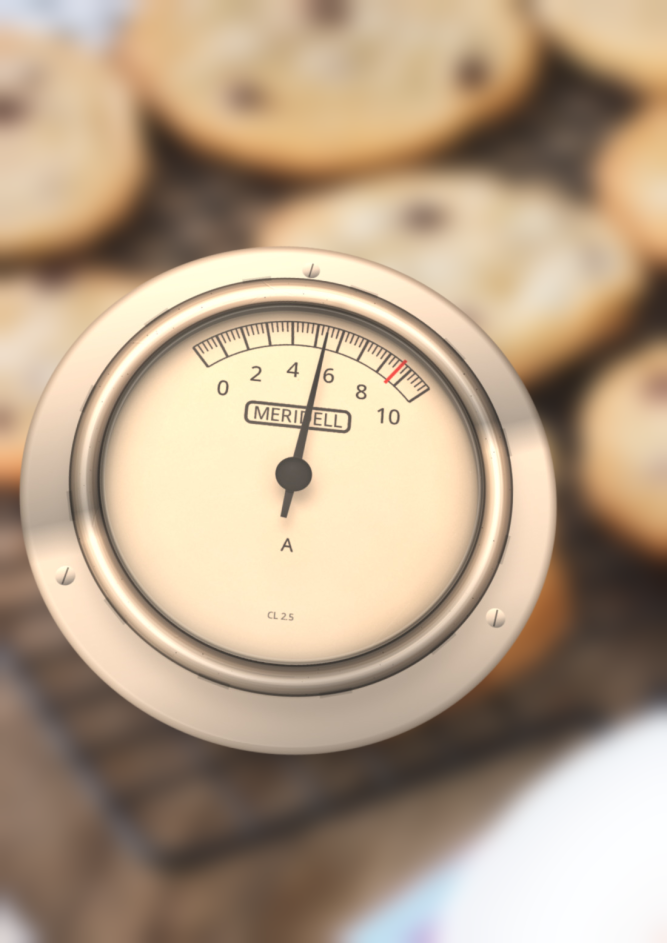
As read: 5.4 (A)
